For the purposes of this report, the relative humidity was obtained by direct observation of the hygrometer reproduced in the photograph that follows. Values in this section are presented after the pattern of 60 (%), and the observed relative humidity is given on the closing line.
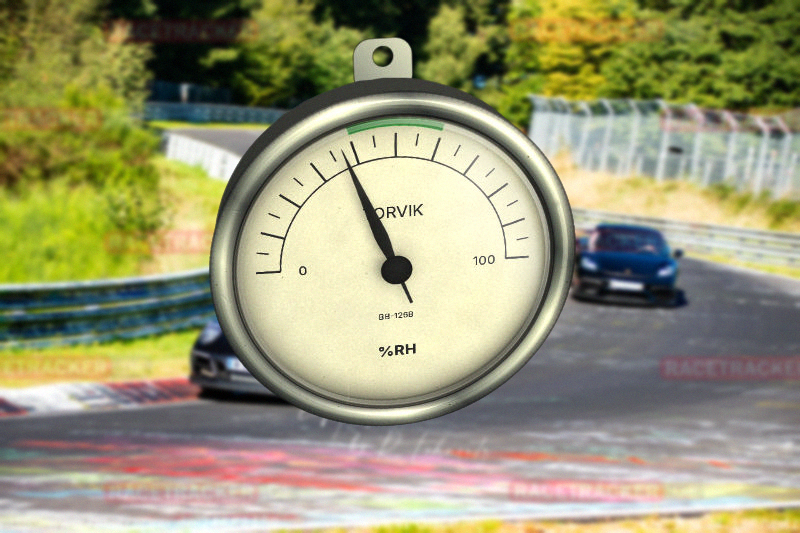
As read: 37.5 (%)
